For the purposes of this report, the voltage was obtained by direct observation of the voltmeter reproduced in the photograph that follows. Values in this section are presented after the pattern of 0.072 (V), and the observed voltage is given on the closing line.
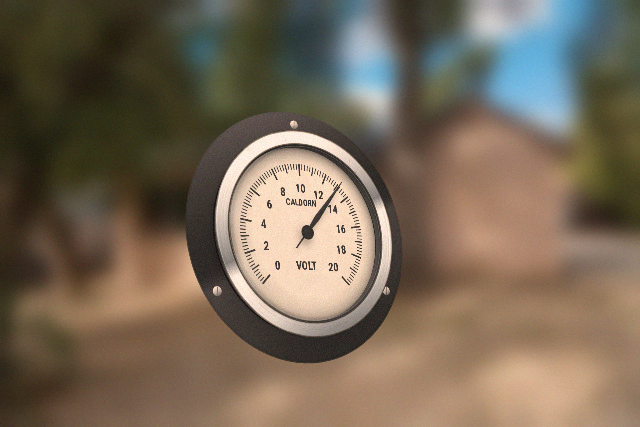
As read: 13 (V)
